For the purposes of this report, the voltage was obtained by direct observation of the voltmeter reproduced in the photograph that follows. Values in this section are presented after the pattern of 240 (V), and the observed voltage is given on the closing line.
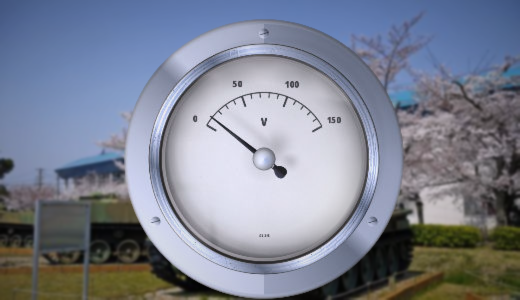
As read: 10 (V)
